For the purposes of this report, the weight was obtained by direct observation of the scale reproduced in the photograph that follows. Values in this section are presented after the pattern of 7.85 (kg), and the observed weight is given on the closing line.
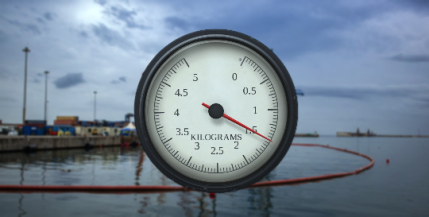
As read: 1.5 (kg)
